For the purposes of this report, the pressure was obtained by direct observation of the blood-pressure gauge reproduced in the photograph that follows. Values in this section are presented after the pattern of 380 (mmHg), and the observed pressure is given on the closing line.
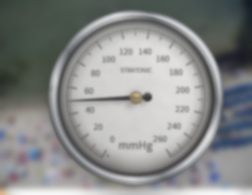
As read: 50 (mmHg)
